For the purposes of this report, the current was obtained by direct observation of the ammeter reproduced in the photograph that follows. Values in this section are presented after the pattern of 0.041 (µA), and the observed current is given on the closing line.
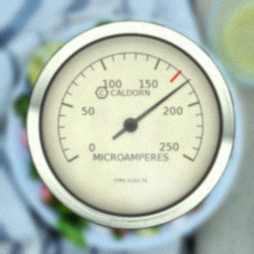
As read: 180 (µA)
